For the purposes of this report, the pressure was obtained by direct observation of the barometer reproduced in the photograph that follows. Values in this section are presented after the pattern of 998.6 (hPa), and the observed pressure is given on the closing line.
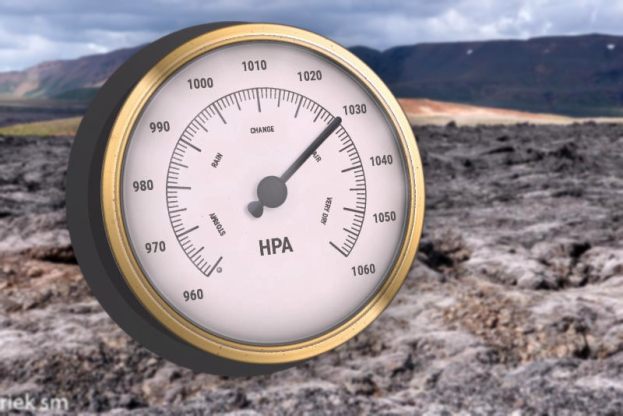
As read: 1029 (hPa)
